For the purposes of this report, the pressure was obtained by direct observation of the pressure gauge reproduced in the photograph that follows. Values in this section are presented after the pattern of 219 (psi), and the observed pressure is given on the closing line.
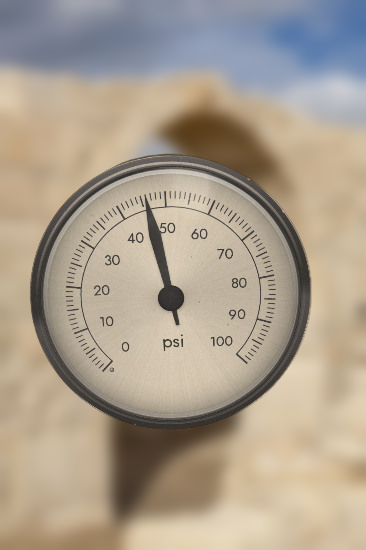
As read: 46 (psi)
